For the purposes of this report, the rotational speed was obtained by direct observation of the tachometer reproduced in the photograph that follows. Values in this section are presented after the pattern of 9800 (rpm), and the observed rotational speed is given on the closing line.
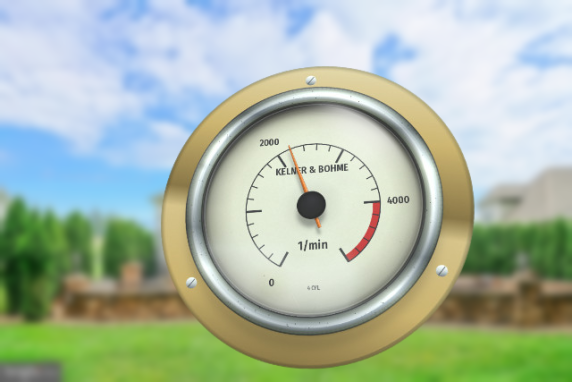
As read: 2200 (rpm)
